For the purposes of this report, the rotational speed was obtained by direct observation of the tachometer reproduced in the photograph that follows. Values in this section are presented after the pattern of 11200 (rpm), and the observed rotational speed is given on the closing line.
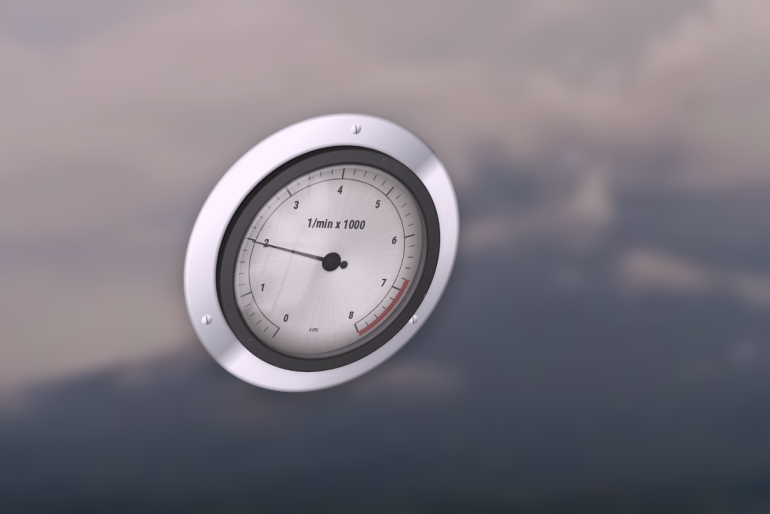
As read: 2000 (rpm)
